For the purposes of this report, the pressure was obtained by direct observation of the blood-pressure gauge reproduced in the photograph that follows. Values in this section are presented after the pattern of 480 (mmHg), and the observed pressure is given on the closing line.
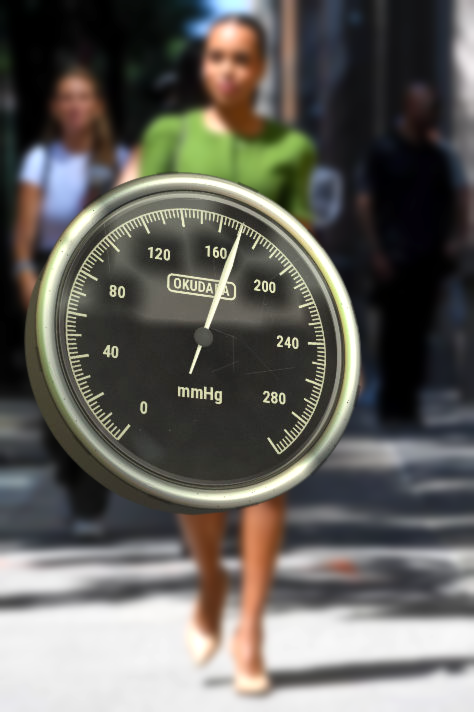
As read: 170 (mmHg)
